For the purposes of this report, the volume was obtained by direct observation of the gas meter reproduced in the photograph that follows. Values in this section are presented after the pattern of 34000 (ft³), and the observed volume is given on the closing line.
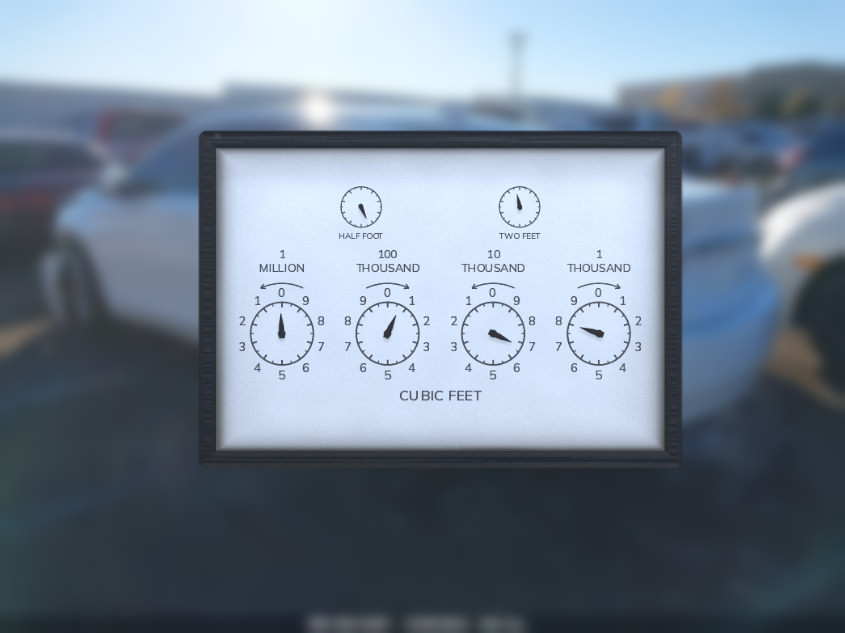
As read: 6800 (ft³)
